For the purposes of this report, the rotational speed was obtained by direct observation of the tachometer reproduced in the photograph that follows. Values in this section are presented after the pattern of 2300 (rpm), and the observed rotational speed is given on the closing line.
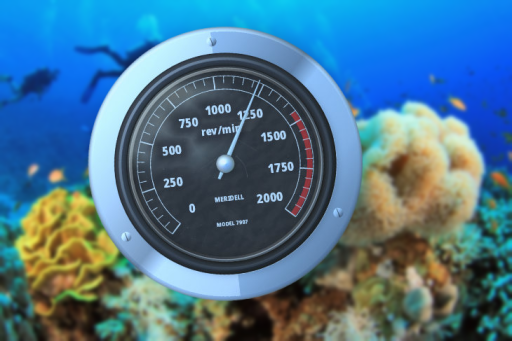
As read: 1225 (rpm)
